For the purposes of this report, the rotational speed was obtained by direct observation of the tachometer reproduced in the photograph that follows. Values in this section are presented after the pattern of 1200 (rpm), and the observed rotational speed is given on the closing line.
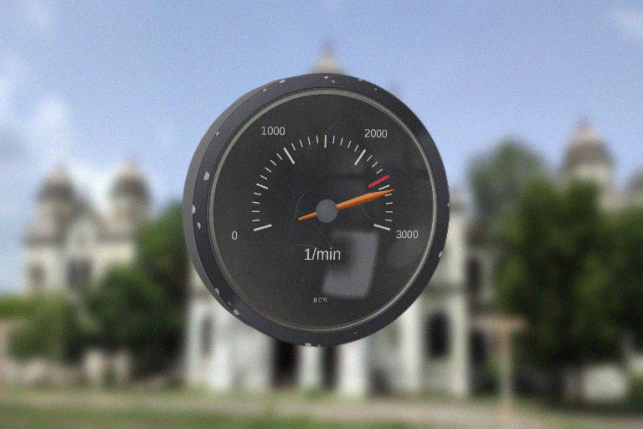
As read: 2550 (rpm)
